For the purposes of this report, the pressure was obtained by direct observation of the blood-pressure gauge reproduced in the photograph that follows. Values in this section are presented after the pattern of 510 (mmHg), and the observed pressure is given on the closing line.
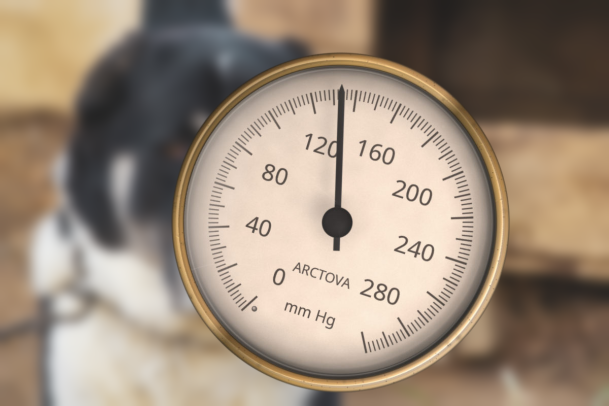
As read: 134 (mmHg)
